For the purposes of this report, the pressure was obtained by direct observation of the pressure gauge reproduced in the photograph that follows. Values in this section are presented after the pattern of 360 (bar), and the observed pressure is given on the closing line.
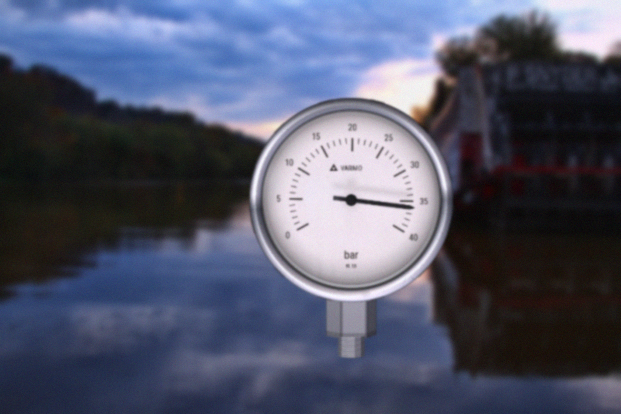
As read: 36 (bar)
